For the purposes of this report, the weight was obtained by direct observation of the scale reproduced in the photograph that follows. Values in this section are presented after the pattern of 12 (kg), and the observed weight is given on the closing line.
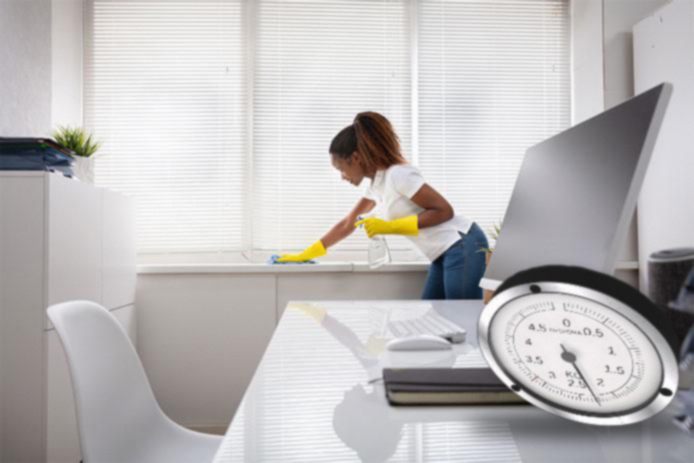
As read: 2.25 (kg)
